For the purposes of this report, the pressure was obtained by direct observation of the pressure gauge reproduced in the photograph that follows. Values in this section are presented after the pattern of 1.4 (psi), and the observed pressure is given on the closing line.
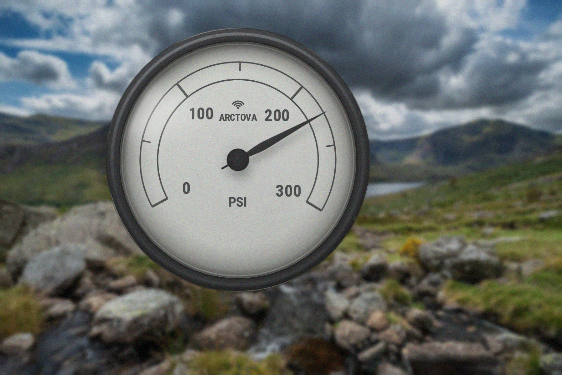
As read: 225 (psi)
